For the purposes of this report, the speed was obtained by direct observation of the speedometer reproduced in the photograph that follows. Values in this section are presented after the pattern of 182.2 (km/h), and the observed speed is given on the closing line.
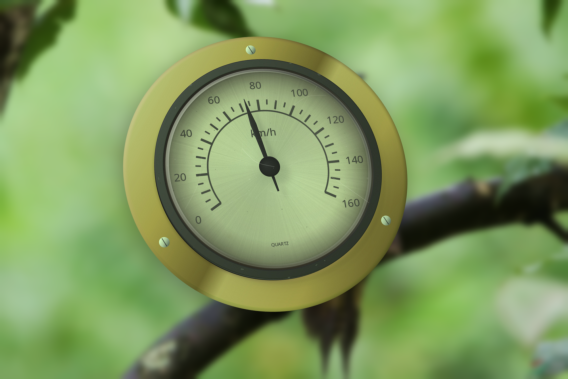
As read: 72.5 (km/h)
